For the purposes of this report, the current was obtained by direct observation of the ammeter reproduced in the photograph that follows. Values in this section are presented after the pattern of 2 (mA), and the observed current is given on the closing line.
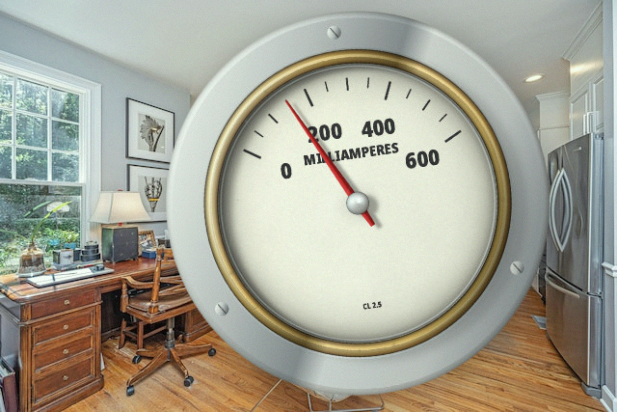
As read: 150 (mA)
